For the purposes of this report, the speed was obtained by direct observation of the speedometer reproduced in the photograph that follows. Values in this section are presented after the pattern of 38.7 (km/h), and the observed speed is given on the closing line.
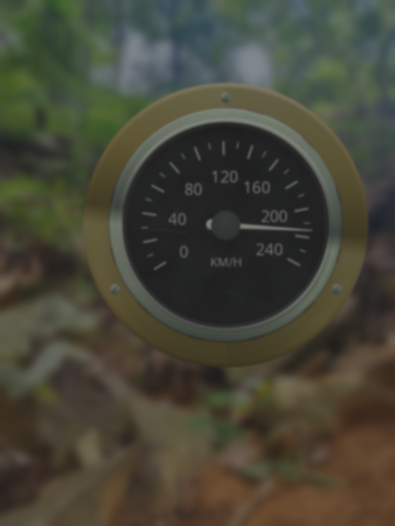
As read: 215 (km/h)
